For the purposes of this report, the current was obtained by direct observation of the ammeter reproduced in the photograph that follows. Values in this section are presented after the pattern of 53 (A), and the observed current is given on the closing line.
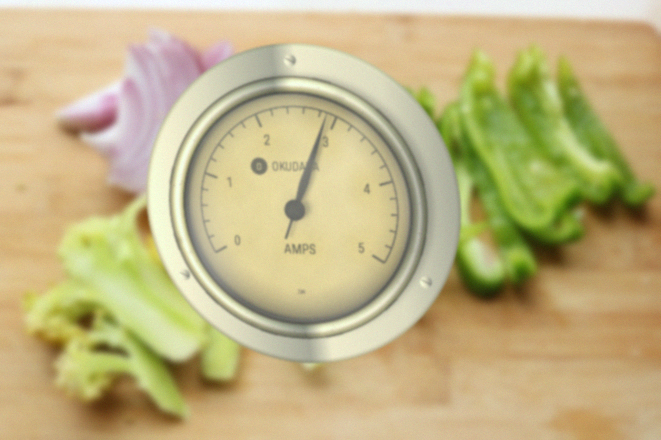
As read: 2.9 (A)
